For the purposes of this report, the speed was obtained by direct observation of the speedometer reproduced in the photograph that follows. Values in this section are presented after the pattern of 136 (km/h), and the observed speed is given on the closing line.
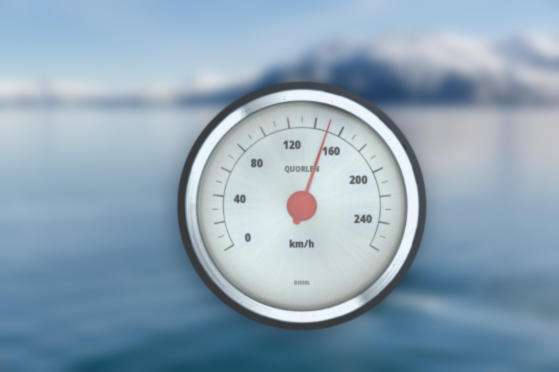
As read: 150 (km/h)
